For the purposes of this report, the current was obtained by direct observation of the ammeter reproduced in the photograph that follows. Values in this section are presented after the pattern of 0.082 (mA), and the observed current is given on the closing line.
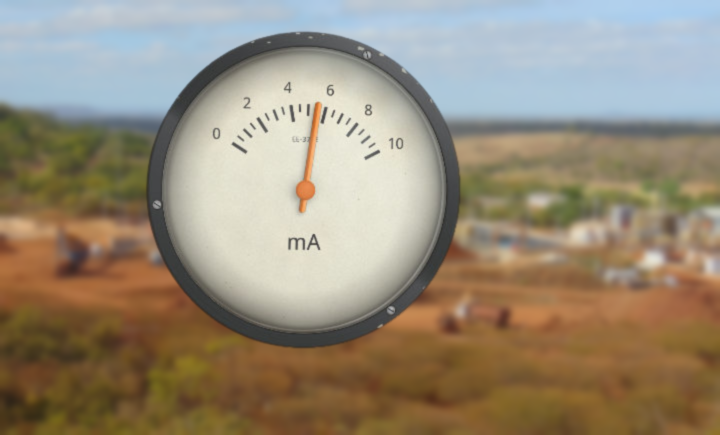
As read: 5.5 (mA)
